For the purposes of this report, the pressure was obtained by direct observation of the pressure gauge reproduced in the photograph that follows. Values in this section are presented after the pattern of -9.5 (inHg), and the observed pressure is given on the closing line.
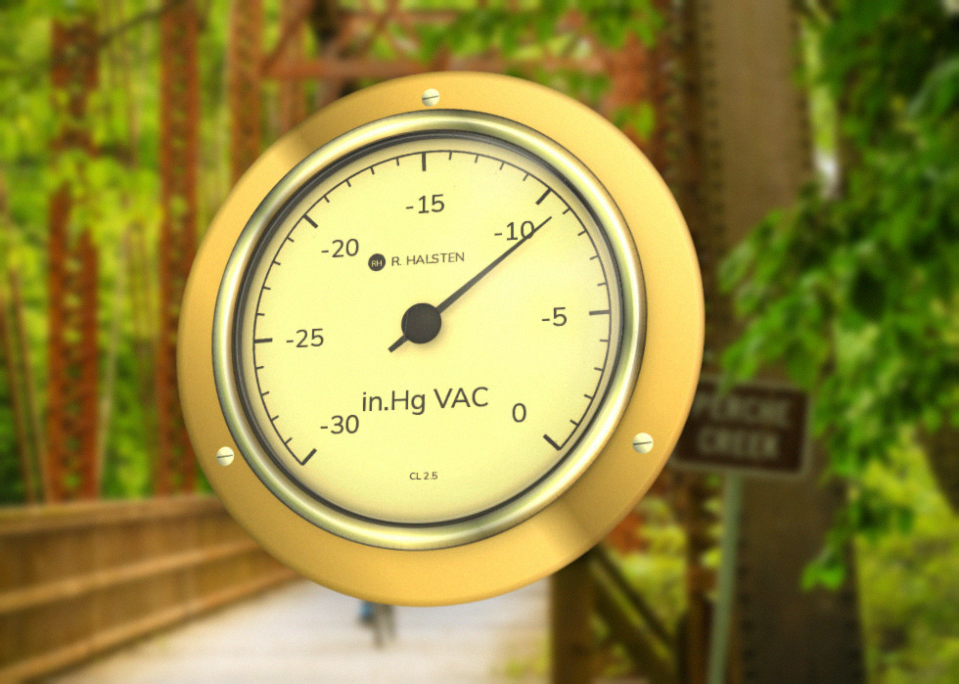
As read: -9 (inHg)
